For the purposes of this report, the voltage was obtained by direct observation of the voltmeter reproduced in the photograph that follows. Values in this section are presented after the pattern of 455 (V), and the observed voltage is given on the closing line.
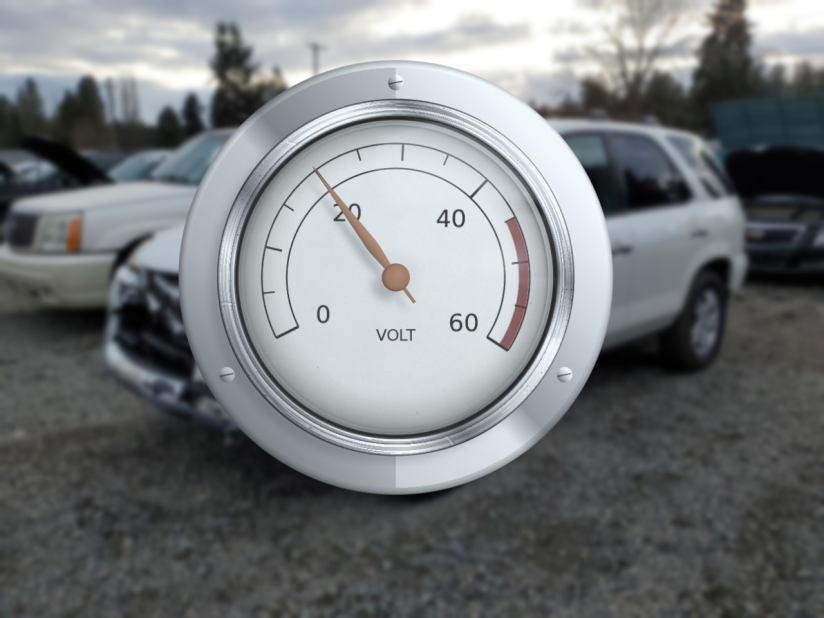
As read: 20 (V)
